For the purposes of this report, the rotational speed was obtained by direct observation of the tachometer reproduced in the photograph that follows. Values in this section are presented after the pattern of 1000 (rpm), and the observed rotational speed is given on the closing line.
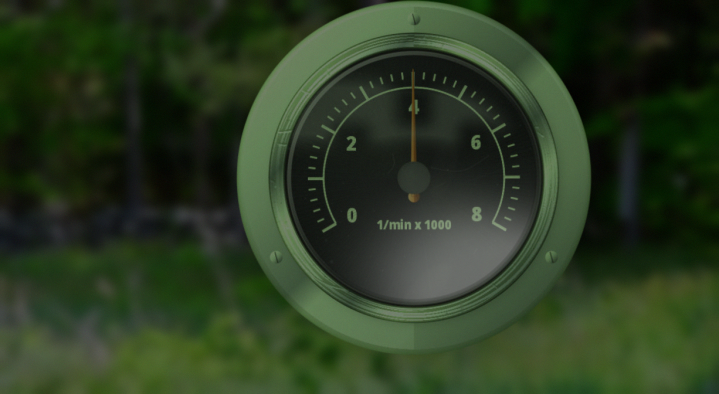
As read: 4000 (rpm)
